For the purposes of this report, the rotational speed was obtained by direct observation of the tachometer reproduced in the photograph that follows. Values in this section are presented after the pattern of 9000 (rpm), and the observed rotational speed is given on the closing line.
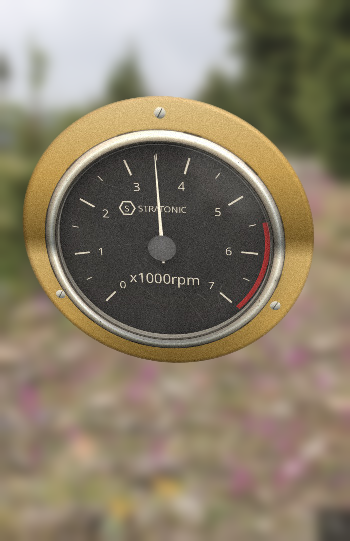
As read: 3500 (rpm)
